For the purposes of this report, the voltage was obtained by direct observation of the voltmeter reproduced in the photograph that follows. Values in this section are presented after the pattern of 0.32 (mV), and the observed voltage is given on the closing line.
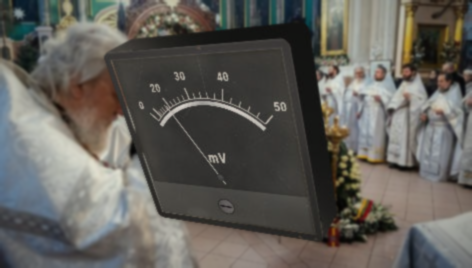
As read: 20 (mV)
